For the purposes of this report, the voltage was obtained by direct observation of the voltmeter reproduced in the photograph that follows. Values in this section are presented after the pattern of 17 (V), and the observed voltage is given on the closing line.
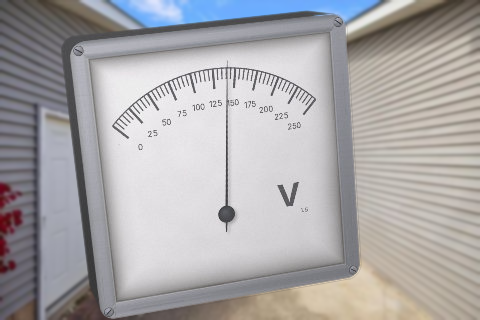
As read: 140 (V)
